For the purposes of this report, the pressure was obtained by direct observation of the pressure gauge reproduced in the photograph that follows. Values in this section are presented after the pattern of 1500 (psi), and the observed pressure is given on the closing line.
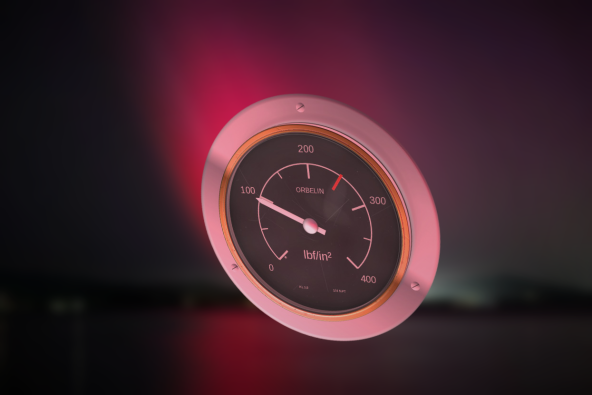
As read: 100 (psi)
